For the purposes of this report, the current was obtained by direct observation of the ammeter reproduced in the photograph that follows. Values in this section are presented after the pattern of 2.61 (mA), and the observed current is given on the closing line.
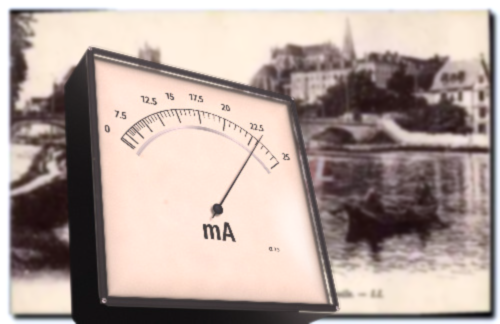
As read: 23 (mA)
